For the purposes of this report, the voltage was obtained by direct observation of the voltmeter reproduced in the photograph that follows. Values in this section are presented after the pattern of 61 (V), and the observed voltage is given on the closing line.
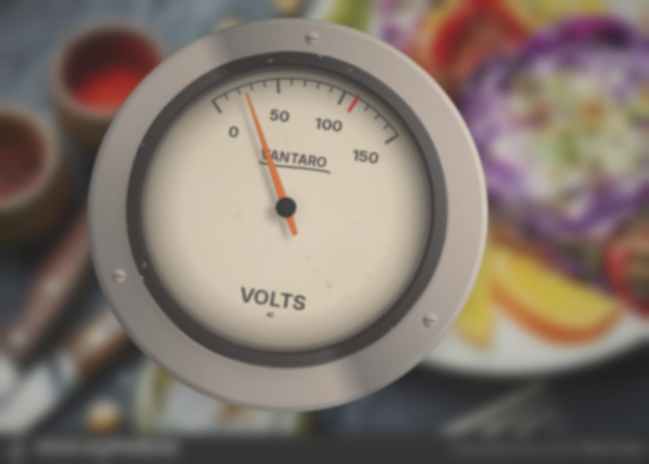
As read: 25 (V)
